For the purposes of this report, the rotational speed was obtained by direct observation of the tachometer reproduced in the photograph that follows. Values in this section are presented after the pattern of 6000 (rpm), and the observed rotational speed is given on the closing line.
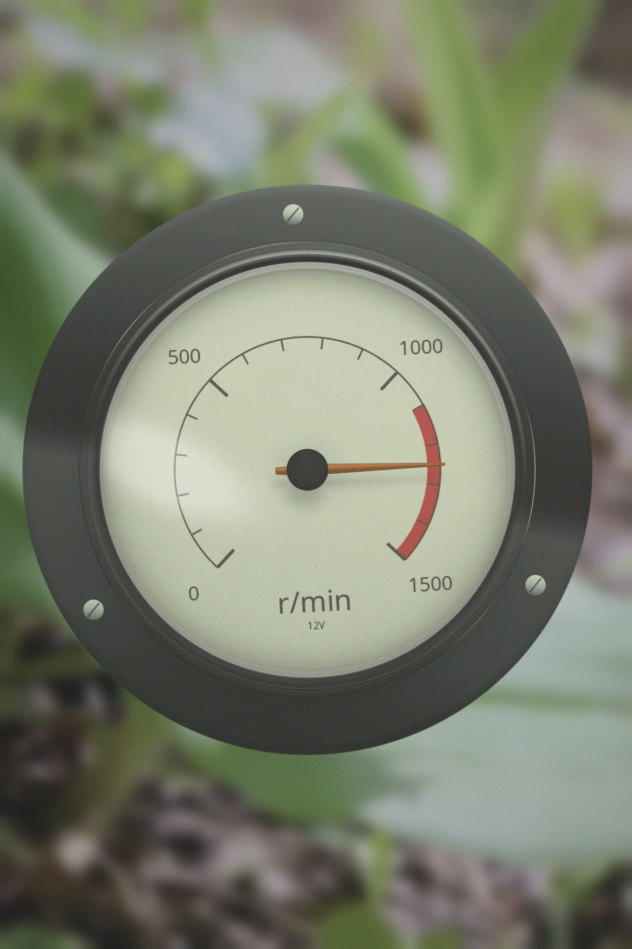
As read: 1250 (rpm)
